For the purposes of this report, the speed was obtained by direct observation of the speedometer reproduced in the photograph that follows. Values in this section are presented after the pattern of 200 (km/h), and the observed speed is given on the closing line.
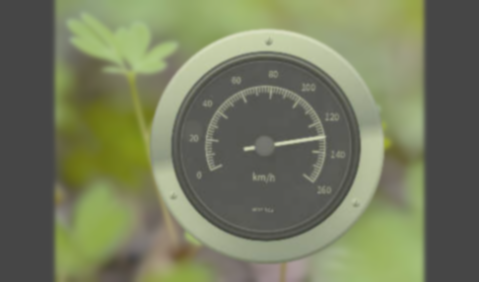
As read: 130 (km/h)
